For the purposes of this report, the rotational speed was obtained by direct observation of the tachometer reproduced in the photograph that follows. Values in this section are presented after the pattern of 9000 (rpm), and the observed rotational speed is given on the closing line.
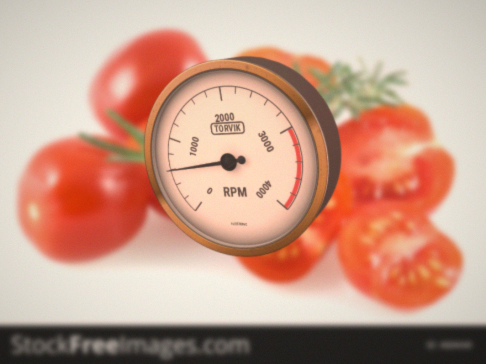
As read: 600 (rpm)
